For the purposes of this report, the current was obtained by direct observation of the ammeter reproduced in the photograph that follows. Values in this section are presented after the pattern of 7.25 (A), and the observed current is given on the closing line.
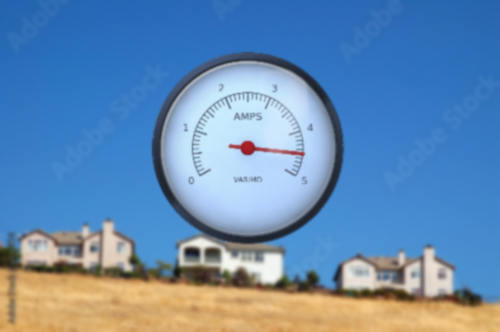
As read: 4.5 (A)
